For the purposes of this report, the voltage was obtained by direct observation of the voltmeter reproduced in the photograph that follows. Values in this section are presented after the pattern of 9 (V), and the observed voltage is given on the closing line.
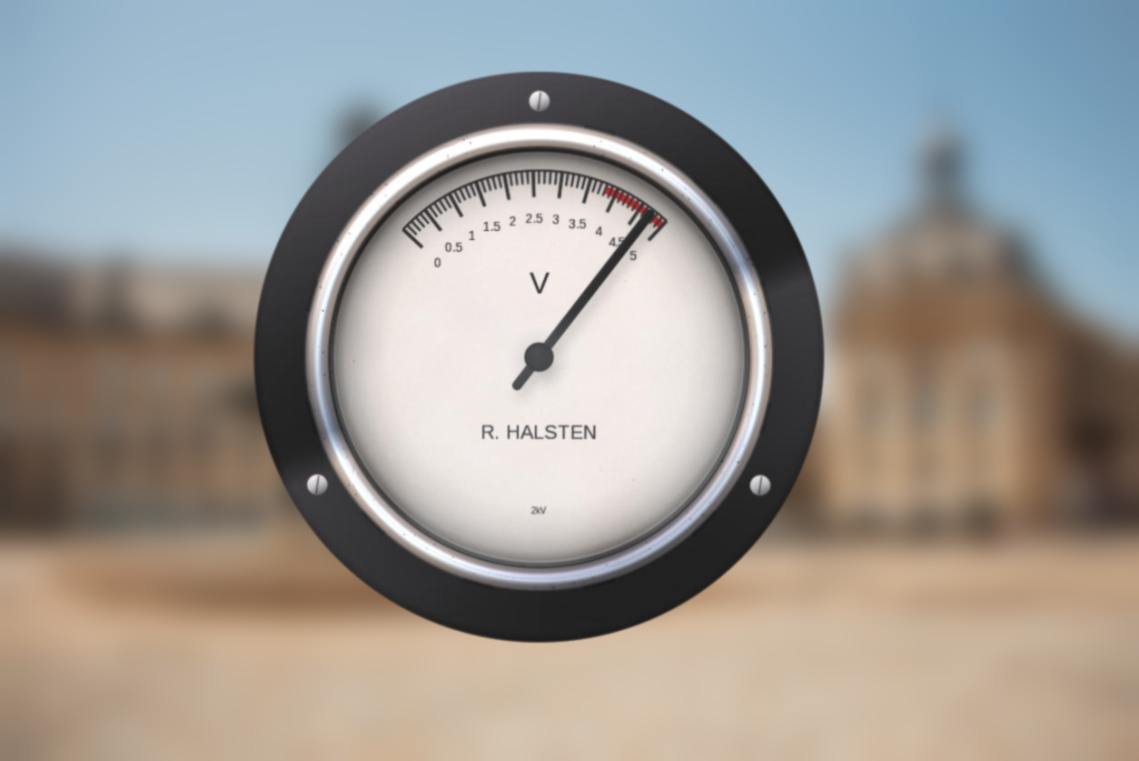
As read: 4.7 (V)
